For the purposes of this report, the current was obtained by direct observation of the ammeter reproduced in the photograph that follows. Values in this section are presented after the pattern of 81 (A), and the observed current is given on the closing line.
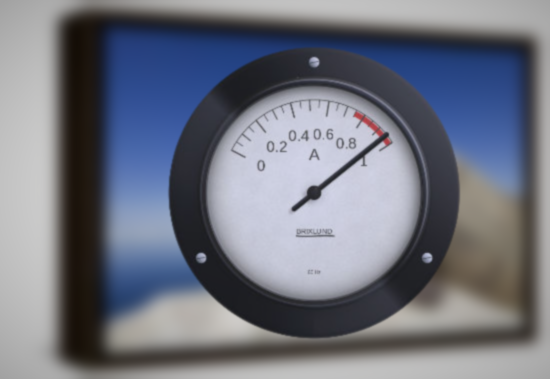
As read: 0.95 (A)
